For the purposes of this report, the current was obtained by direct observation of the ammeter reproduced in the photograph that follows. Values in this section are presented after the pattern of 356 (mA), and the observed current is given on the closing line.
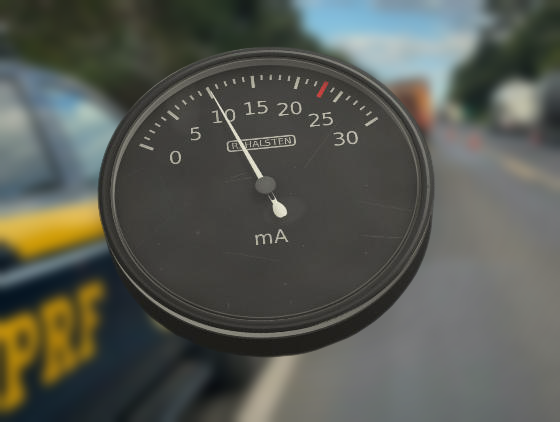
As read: 10 (mA)
